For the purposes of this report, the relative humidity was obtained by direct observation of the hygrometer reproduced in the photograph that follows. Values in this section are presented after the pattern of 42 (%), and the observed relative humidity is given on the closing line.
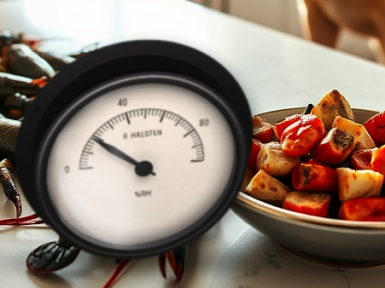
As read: 20 (%)
